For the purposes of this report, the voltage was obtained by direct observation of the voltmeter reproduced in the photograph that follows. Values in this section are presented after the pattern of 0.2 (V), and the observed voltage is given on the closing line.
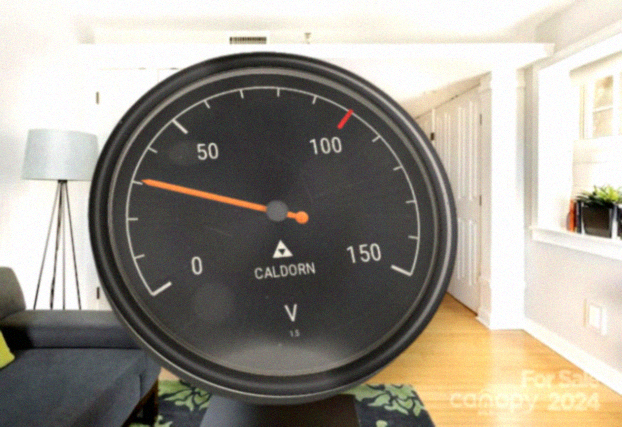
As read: 30 (V)
